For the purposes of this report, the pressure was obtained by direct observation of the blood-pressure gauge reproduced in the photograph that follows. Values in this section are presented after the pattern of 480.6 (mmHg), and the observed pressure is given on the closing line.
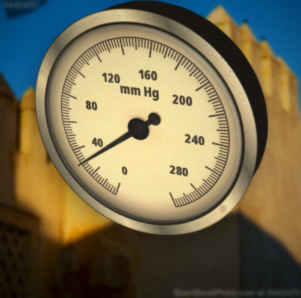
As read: 30 (mmHg)
